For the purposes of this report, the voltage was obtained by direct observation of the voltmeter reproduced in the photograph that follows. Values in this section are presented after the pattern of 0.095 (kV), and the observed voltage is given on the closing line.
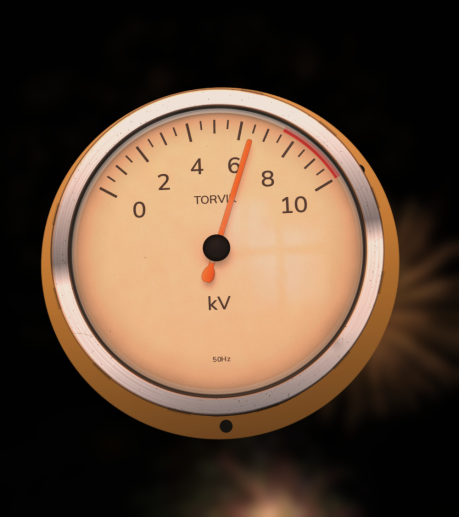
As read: 6.5 (kV)
